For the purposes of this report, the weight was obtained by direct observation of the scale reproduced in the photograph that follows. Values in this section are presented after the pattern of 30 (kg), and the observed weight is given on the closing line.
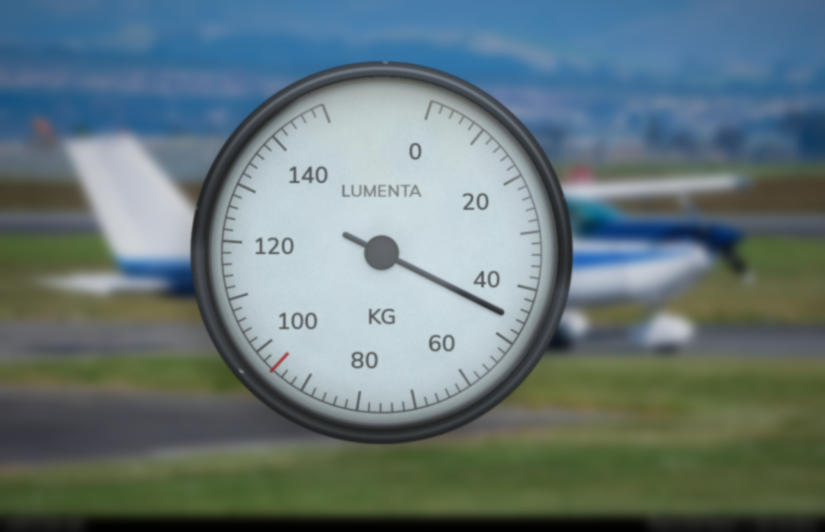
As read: 46 (kg)
